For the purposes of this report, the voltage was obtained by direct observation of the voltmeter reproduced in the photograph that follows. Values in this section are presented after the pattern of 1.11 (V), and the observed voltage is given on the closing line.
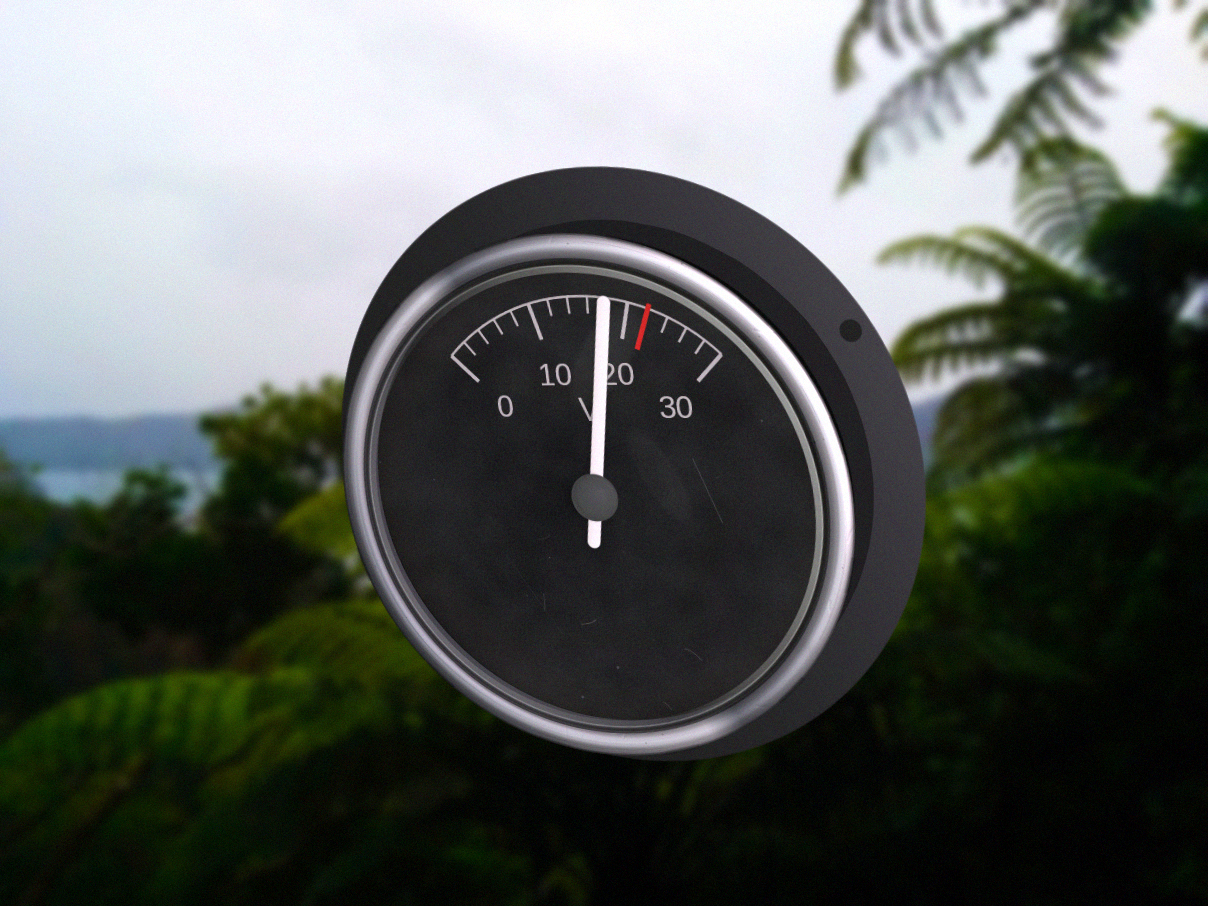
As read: 18 (V)
